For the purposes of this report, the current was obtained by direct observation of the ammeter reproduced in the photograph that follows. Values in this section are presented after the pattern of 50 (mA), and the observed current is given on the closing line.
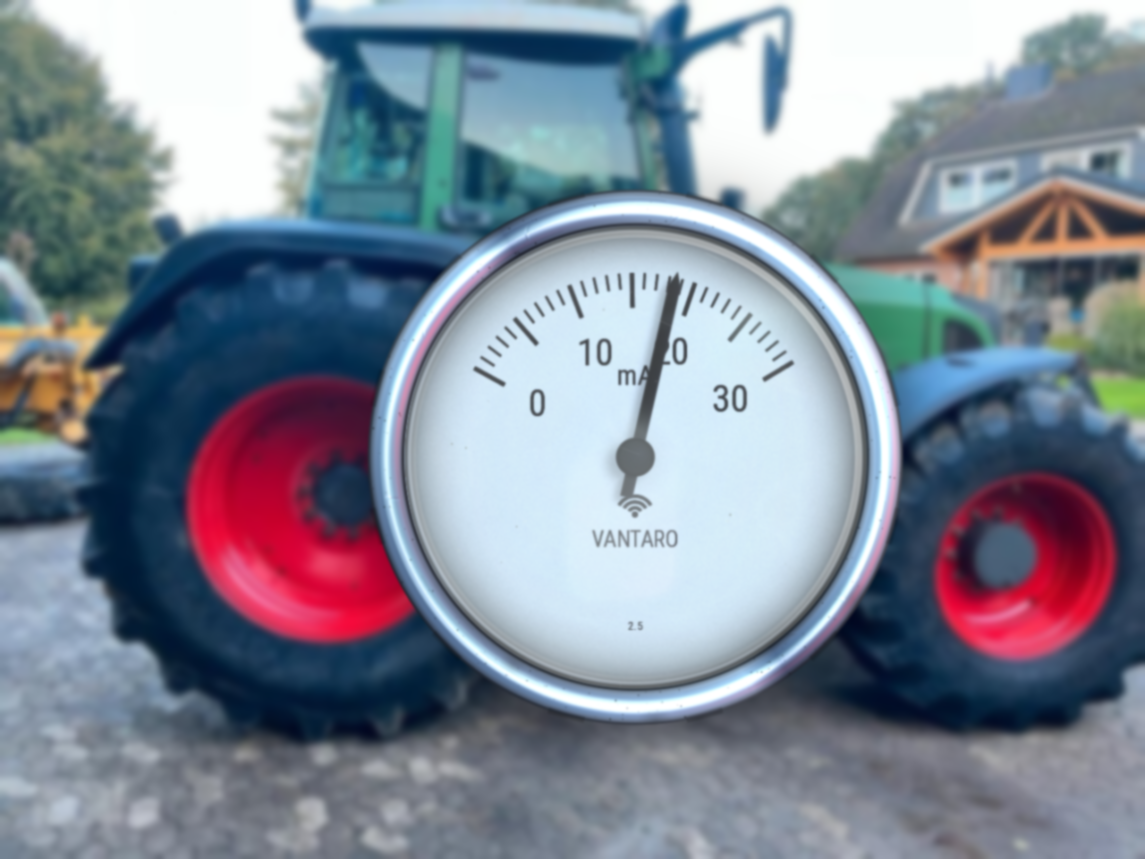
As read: 18.5 (mA)
